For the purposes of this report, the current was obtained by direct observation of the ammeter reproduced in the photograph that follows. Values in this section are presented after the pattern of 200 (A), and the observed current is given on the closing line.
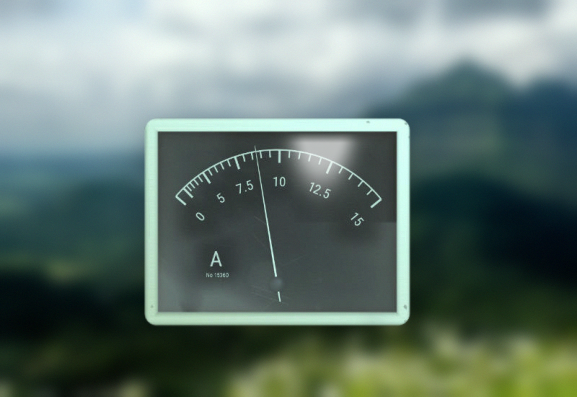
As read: 8.75 (A)
